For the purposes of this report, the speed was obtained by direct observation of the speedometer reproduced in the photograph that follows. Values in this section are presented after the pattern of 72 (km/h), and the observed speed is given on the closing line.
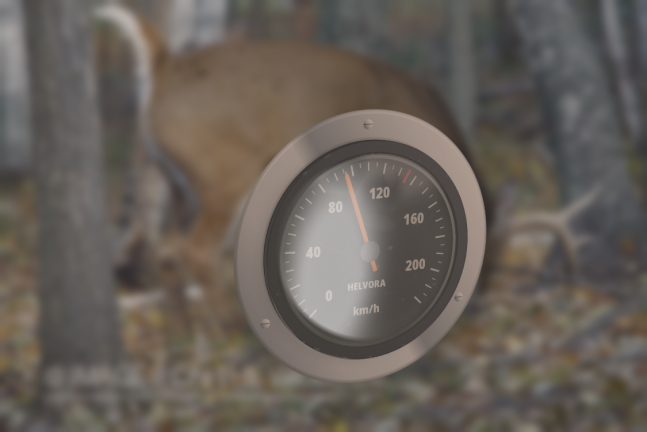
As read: 95 (km/h)
